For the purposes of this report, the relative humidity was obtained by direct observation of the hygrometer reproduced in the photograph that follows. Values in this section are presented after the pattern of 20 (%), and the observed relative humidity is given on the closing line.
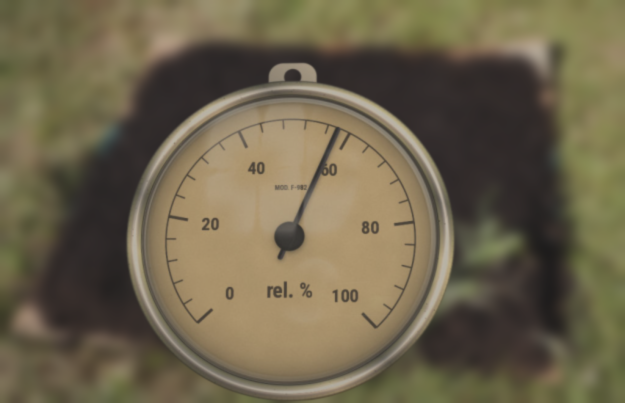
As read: 58 (%)
